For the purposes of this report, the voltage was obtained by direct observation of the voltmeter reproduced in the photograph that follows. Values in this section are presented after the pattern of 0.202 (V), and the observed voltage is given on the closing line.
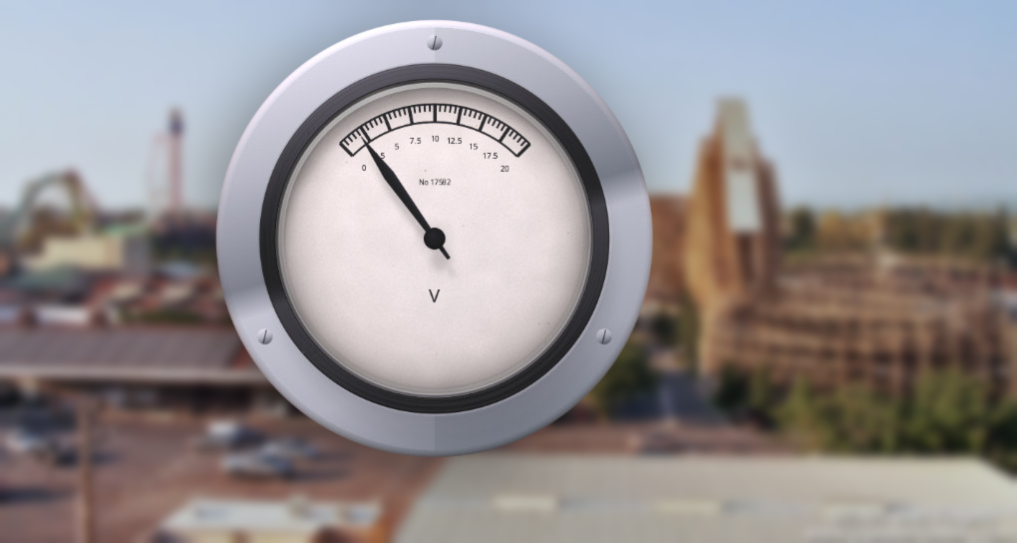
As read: 2 (V)
